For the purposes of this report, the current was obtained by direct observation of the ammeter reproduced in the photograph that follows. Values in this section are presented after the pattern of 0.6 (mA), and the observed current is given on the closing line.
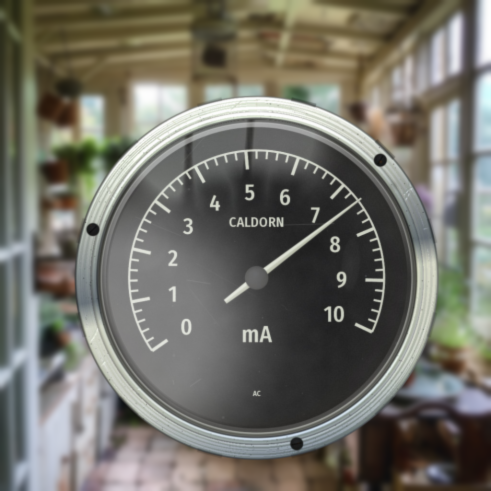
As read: 7.4 (mA)
